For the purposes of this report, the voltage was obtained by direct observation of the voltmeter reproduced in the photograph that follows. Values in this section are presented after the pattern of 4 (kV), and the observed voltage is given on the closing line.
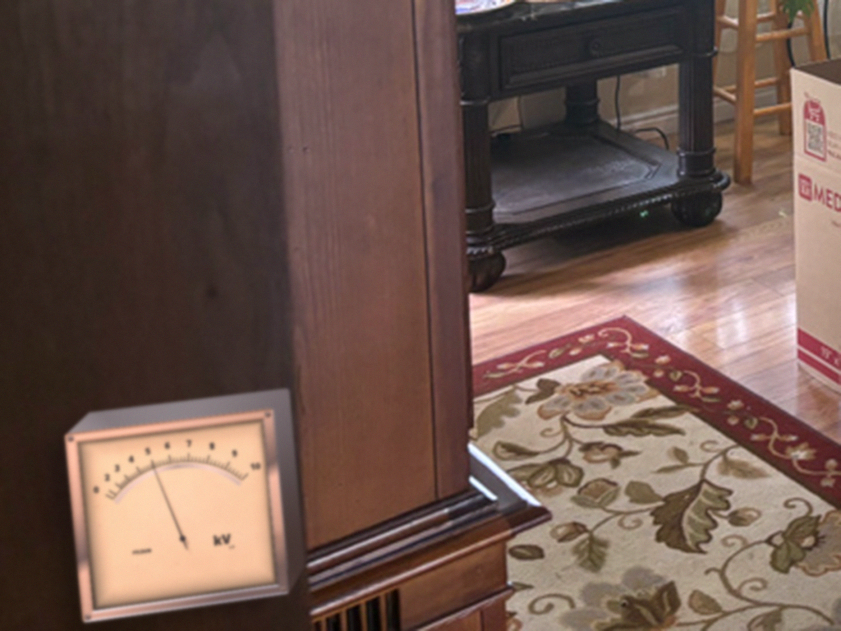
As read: 5 (kV)
